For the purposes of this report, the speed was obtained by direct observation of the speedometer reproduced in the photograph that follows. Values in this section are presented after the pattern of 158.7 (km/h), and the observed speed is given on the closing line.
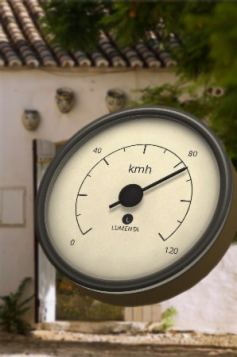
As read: 85 (km/h)
